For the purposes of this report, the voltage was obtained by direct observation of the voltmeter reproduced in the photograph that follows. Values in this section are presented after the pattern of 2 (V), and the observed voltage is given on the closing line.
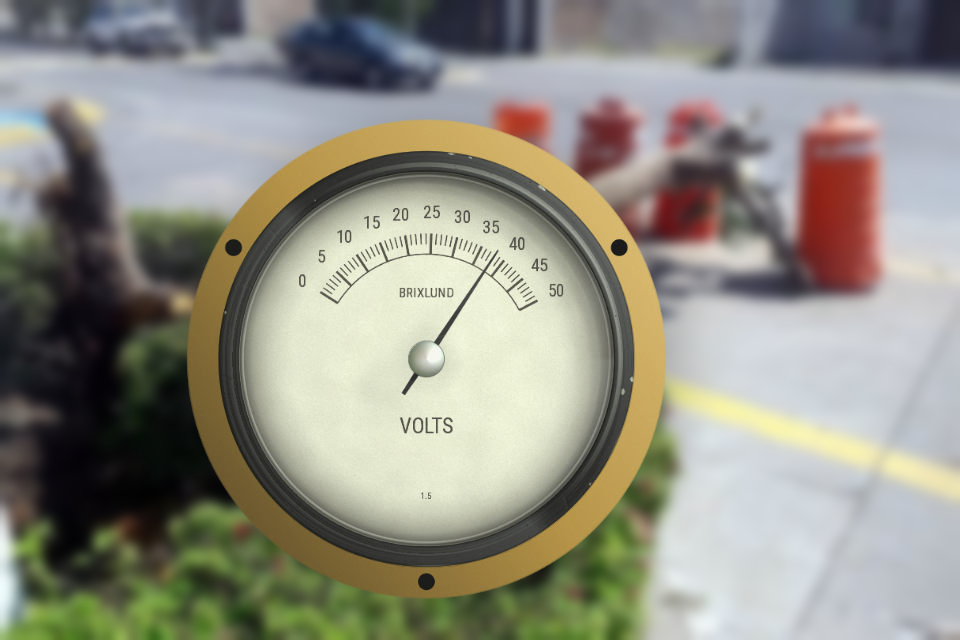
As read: 38 (V)
